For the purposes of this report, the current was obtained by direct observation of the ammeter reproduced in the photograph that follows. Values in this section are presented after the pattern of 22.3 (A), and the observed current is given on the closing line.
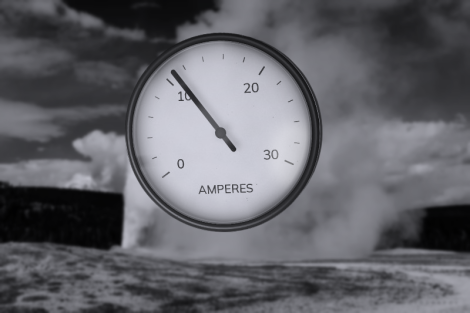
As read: 11 (A)
